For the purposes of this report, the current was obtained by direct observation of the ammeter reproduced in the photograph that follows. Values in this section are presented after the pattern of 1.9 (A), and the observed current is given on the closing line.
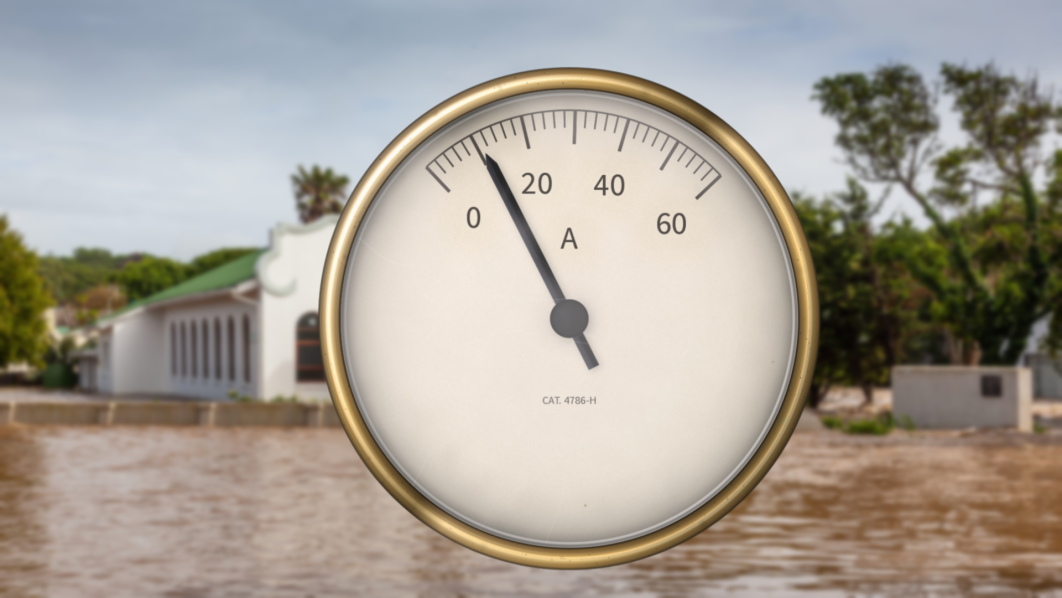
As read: 11 (A)
